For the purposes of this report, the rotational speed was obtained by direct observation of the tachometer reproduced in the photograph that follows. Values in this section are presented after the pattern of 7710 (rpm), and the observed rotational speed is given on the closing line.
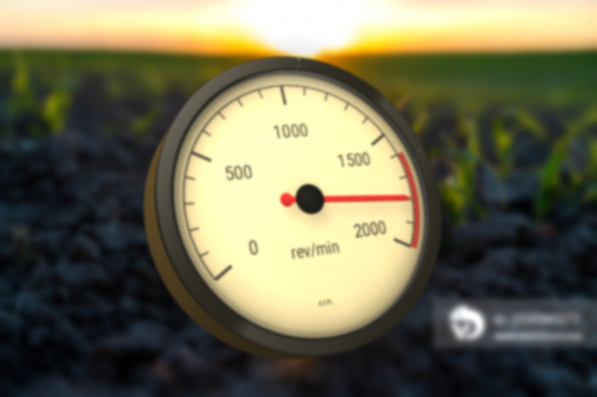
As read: 1800 (rpm)
